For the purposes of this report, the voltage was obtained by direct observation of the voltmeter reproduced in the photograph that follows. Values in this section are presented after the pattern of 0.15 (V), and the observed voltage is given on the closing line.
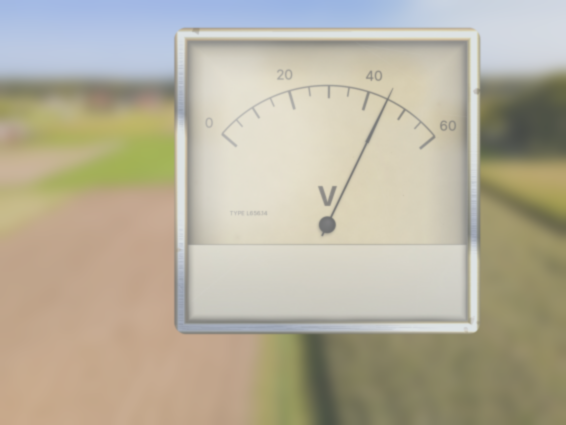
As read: 45 (V)
